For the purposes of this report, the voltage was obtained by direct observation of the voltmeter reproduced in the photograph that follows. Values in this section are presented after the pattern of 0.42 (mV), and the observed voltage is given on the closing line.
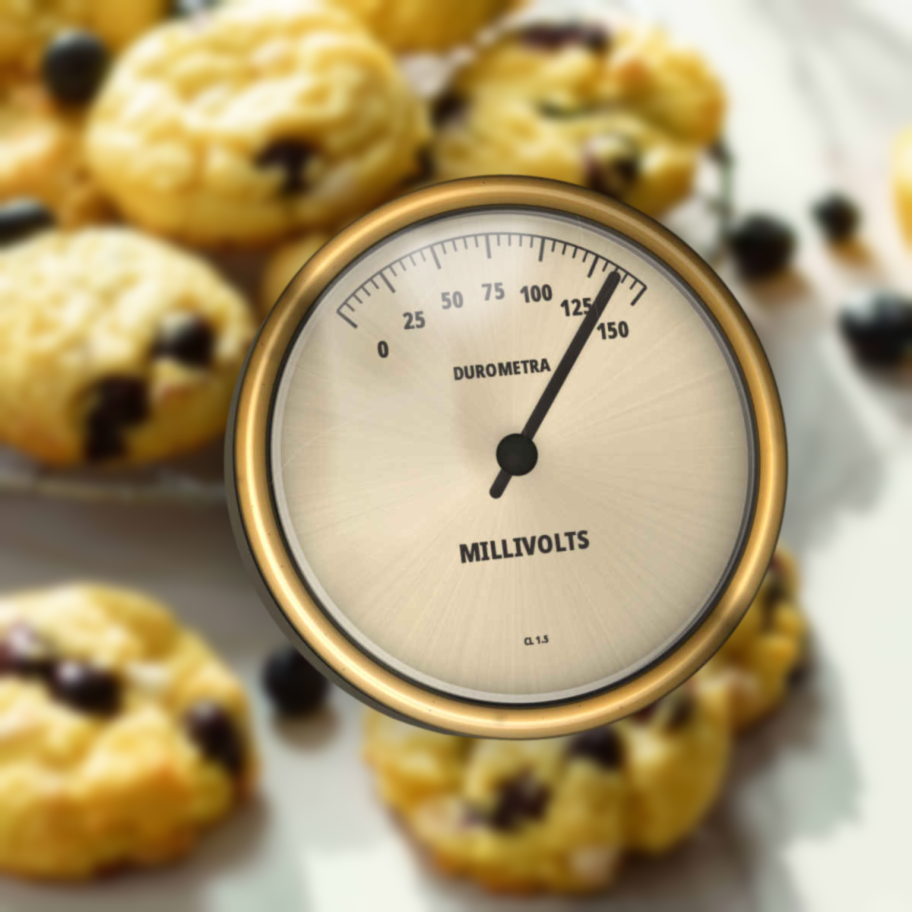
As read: 135 (mV)
